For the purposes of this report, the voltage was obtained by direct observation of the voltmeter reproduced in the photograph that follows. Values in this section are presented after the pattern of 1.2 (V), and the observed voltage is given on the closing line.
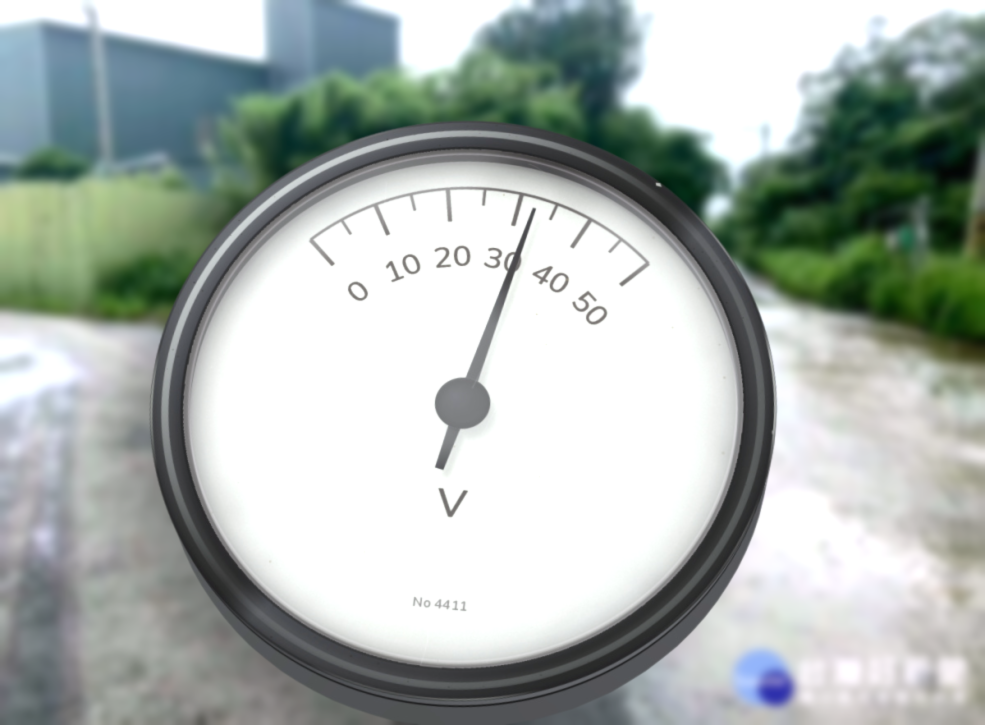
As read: 32.5 (V)
